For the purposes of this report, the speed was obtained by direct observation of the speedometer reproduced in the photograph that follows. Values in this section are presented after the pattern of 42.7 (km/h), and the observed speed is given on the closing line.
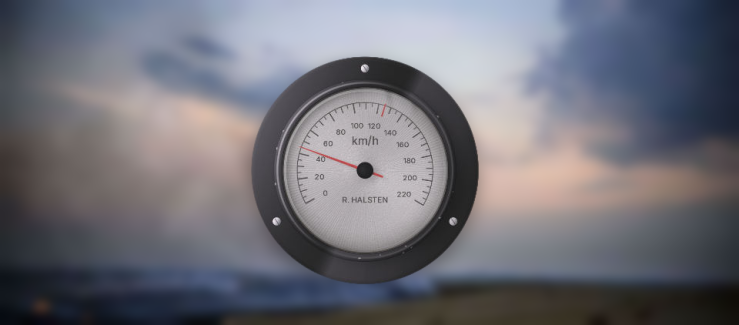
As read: 45 (km/h)
